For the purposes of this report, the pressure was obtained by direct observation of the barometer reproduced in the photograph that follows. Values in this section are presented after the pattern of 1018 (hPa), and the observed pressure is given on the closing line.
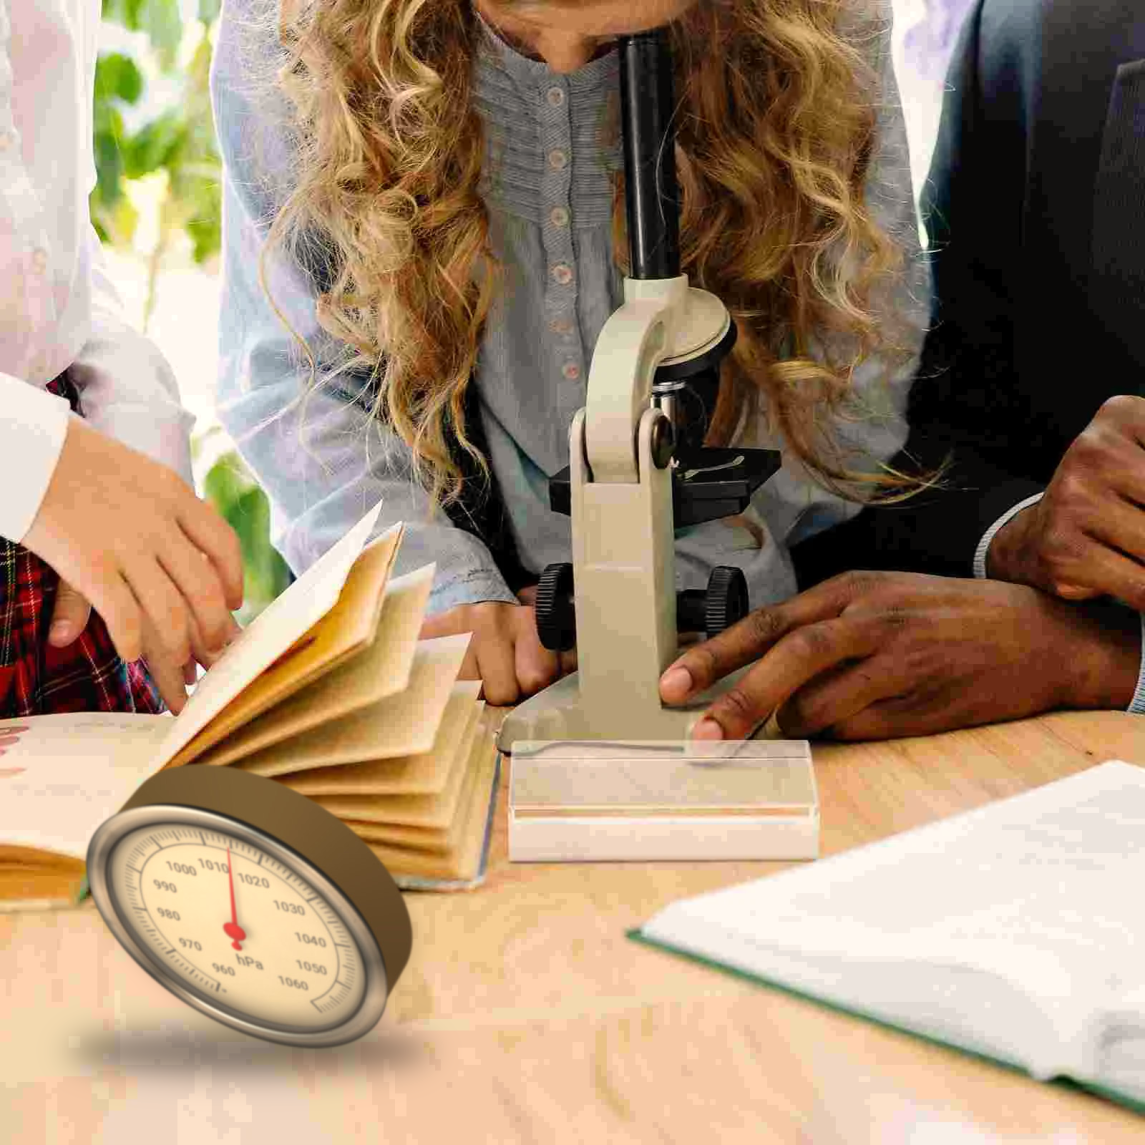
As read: 1015 (hPa)
